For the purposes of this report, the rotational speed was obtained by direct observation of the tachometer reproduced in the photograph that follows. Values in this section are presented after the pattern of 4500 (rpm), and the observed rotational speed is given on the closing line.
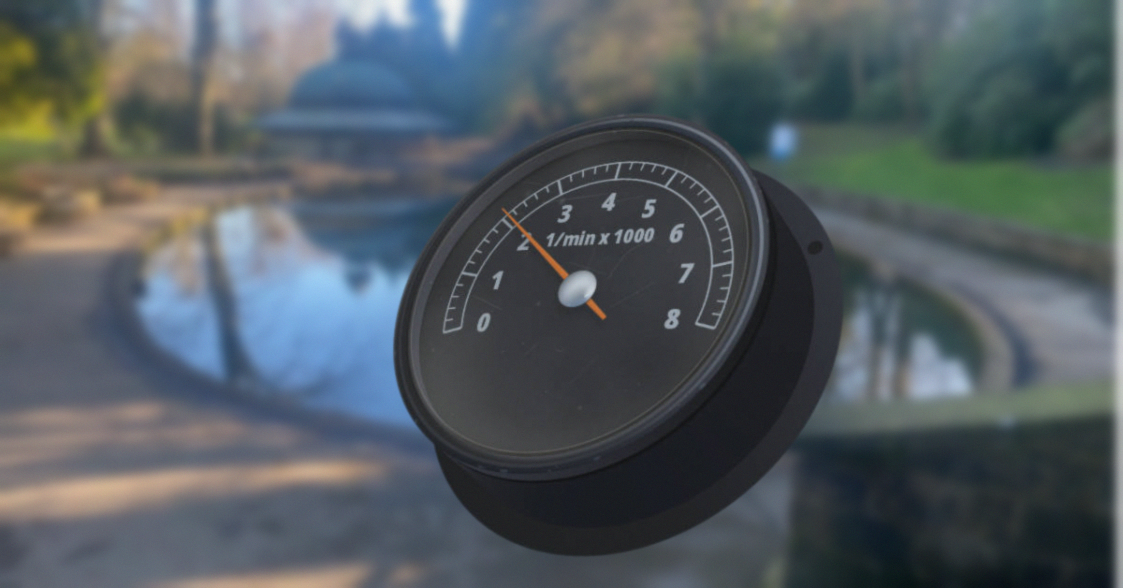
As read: 2100 (rpm)
